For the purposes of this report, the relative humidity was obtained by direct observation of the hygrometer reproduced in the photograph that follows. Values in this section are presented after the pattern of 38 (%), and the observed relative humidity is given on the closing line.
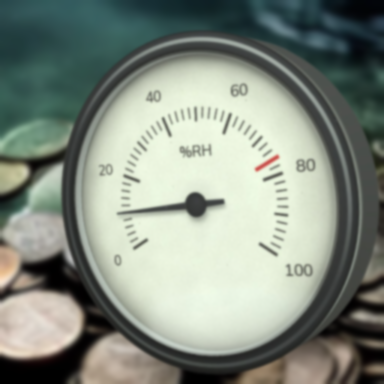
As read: 10 (%)
